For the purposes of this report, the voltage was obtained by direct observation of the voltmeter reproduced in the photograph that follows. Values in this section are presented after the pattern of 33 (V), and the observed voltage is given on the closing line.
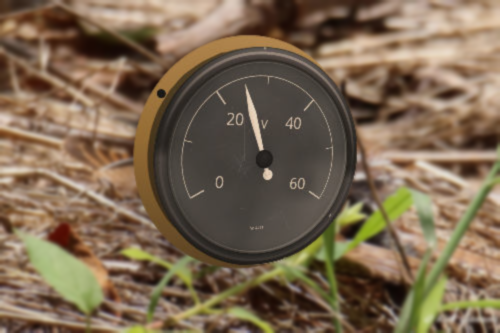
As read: 25 (V)
